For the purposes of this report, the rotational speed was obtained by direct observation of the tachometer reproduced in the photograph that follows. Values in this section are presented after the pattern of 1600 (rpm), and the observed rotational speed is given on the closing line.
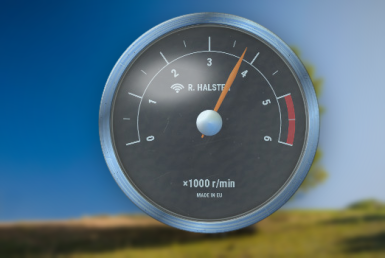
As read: 3750 (rpm)
